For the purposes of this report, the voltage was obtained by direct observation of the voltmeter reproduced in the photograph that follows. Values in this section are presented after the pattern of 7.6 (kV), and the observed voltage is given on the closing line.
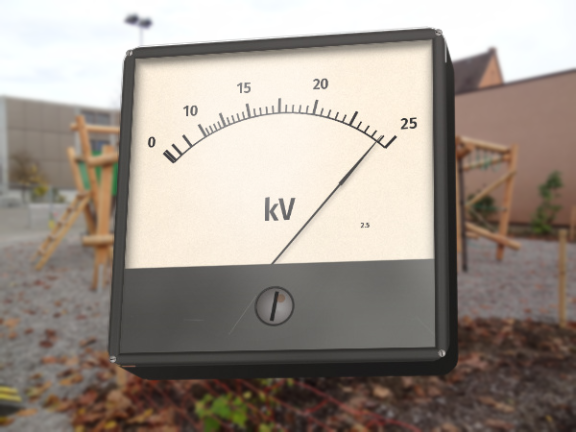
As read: 24.5 (kV)
